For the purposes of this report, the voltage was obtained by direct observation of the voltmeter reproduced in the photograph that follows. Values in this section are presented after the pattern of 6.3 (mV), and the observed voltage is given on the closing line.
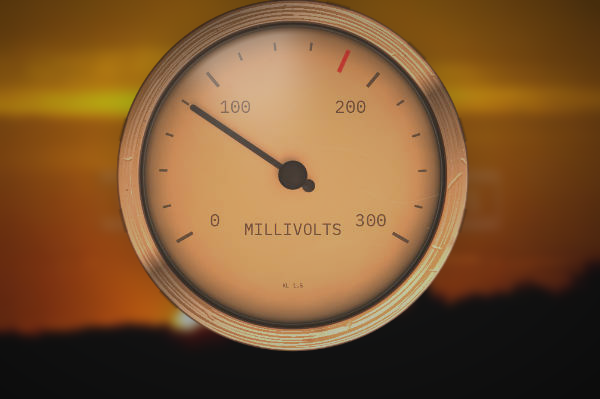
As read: 80 (mV)
